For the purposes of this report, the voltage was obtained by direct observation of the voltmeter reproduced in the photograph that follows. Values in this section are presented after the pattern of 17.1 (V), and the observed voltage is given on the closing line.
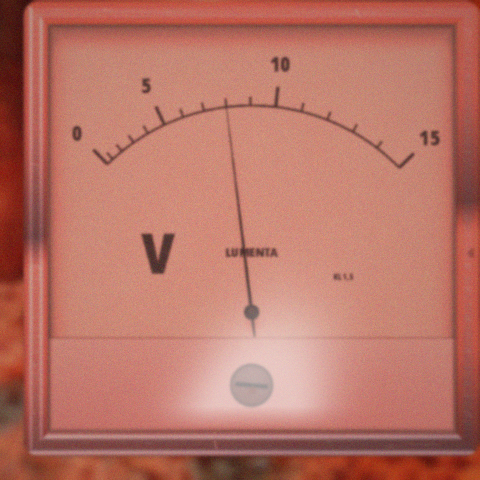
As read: 8 (V)
